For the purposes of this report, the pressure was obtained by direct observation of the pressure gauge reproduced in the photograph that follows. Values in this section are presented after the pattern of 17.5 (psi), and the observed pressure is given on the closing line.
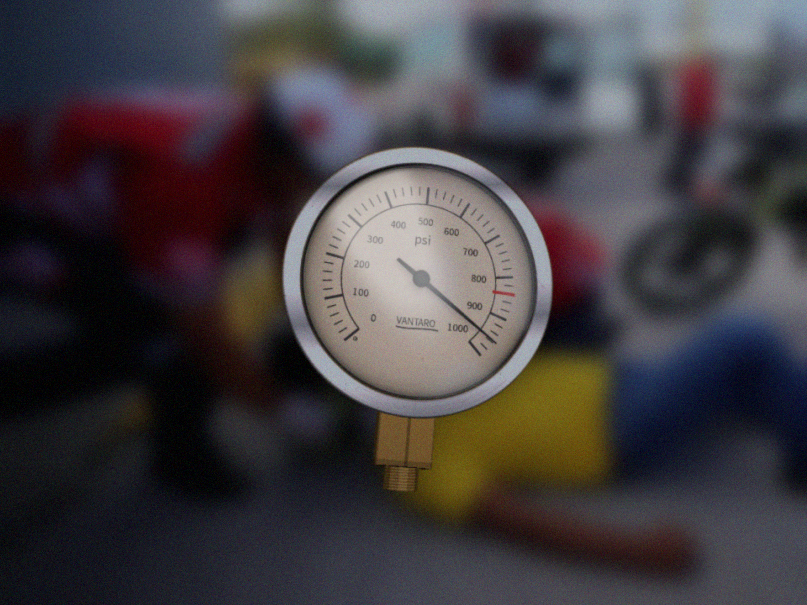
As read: 960 (psi)
